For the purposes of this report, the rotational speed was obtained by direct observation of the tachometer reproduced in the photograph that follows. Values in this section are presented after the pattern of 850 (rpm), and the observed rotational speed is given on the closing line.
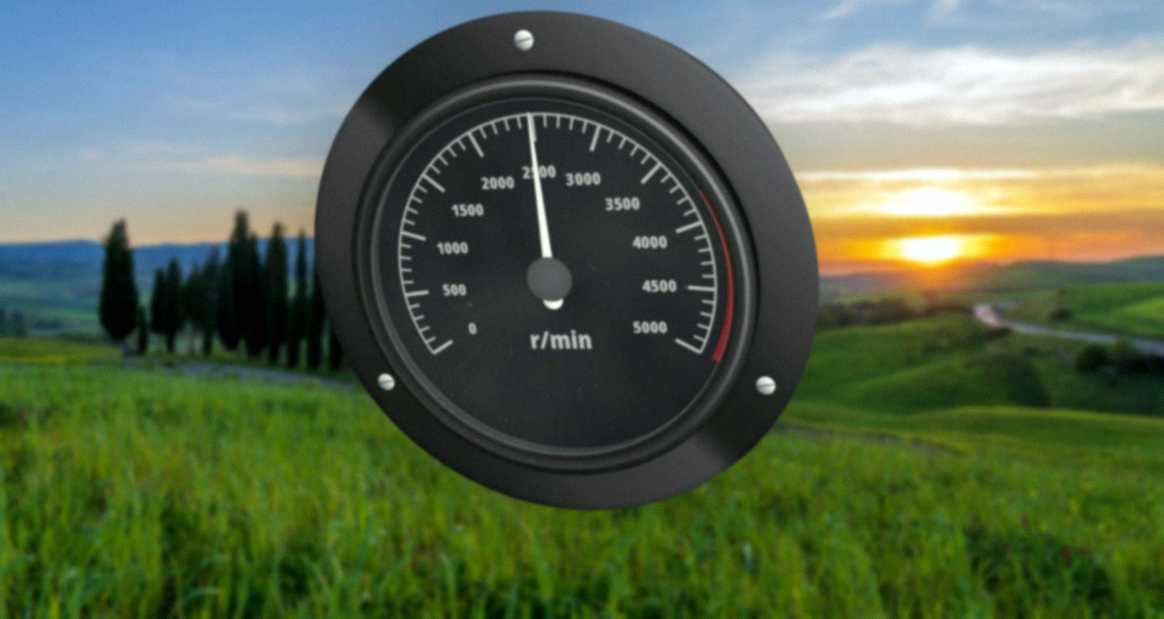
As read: 2500 (rpm)
